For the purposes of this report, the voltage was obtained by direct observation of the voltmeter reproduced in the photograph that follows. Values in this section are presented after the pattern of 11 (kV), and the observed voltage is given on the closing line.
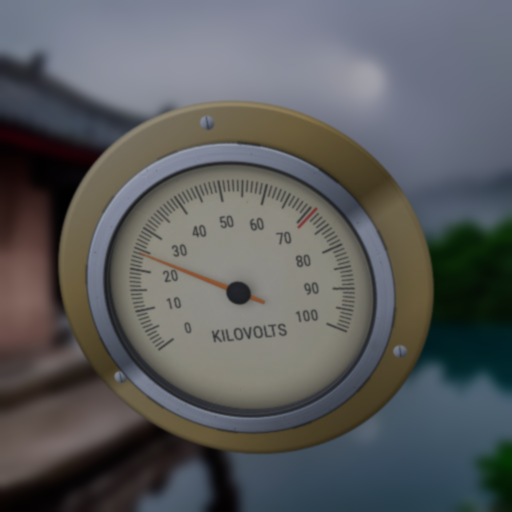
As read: 25 (kV)
